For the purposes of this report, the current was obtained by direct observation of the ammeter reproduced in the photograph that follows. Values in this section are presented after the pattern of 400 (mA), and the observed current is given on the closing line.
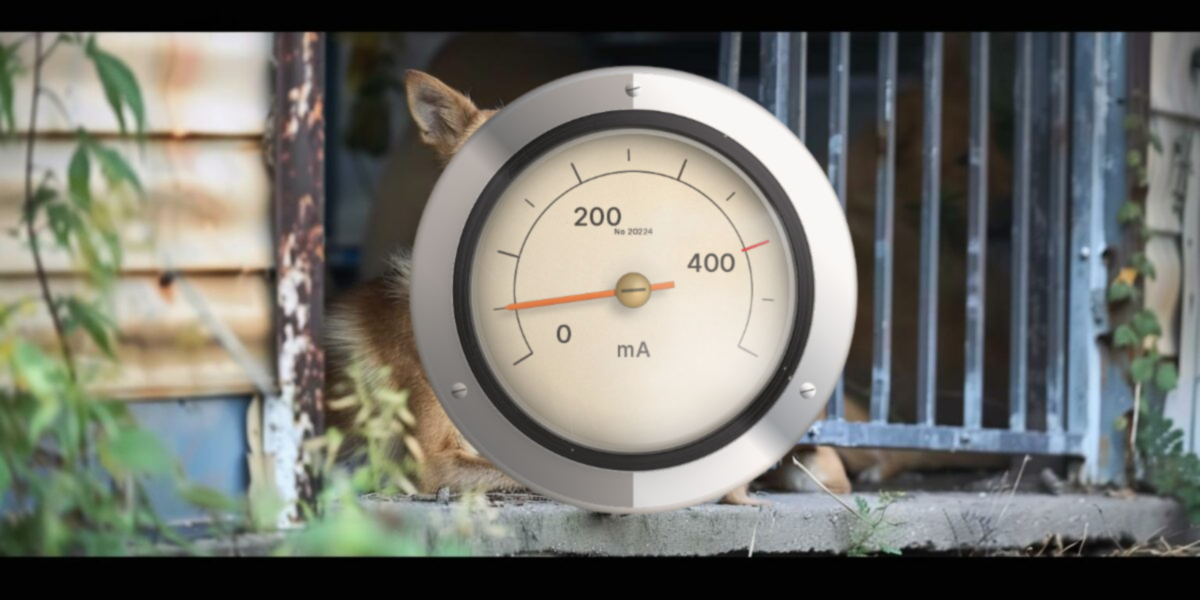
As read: 50 (mA)
